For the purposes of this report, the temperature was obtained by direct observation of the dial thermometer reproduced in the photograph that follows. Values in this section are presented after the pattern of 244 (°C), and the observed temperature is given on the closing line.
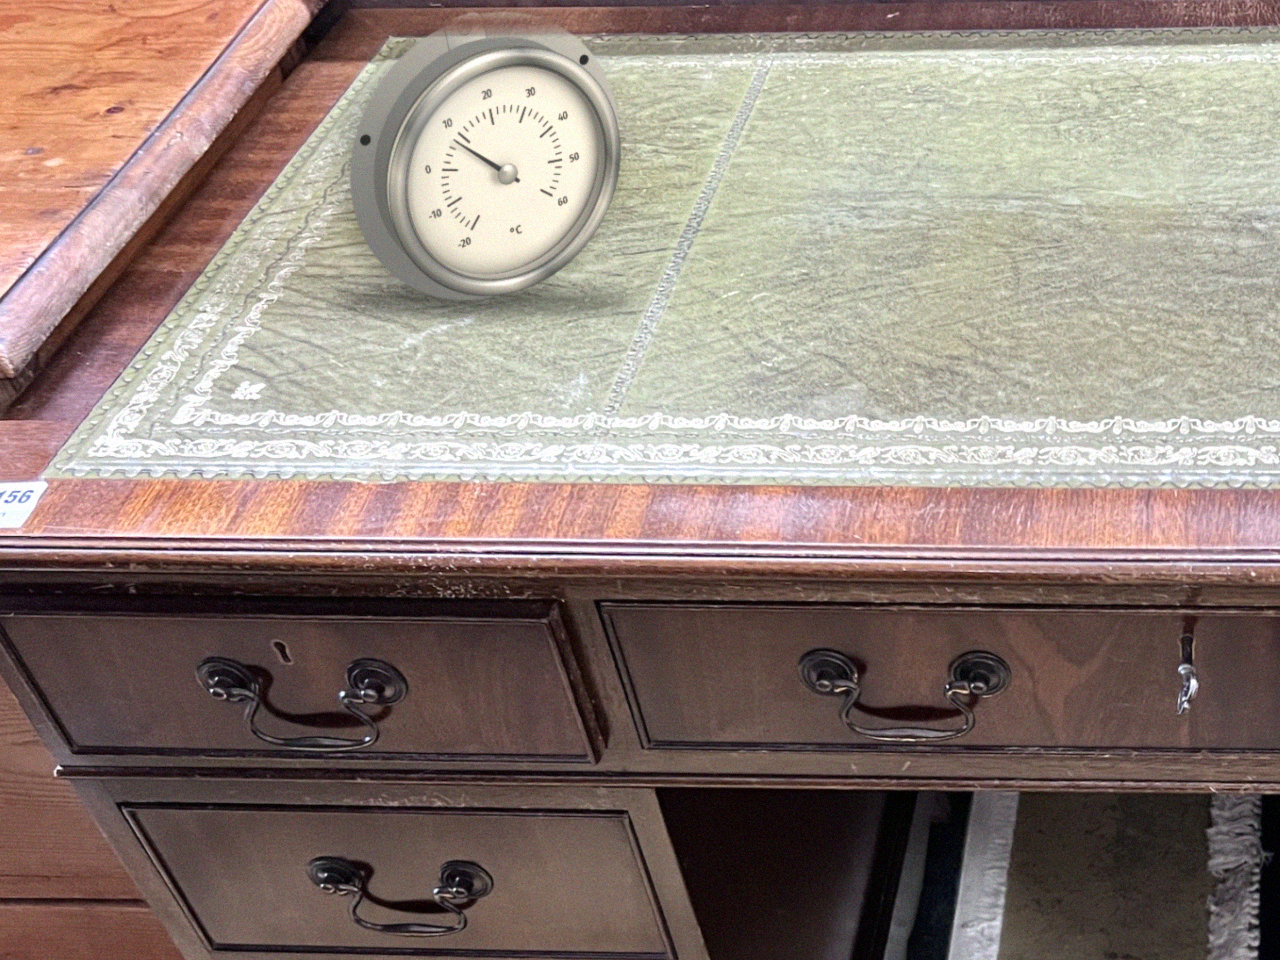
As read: 8 (°C)
